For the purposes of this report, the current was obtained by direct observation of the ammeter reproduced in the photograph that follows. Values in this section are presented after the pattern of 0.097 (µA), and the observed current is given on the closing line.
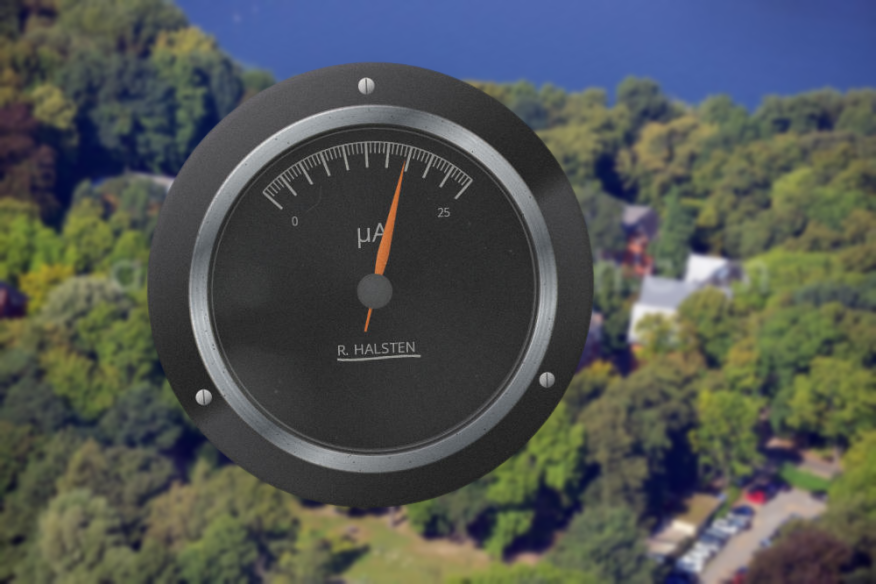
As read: 17 (µA)
